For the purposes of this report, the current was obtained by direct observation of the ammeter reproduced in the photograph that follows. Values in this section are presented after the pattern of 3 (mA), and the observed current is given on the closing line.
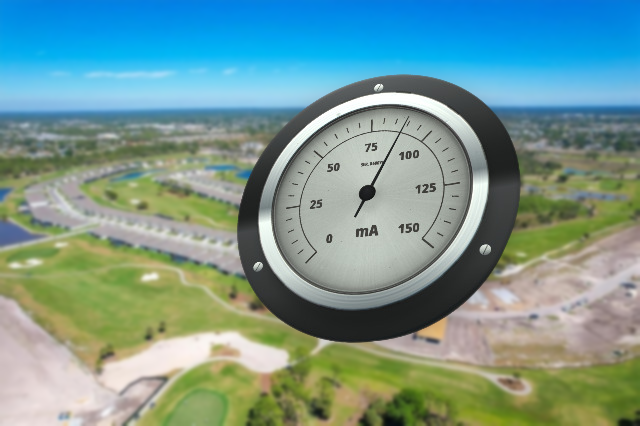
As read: 90 (mA)
